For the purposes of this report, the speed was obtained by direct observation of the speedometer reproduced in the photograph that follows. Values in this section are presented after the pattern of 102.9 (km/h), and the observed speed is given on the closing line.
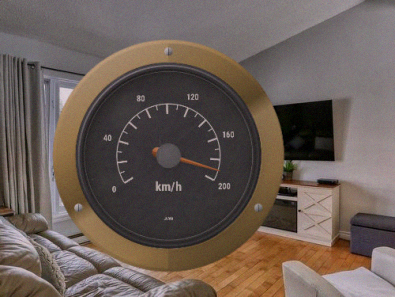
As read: 190 (km/h)
